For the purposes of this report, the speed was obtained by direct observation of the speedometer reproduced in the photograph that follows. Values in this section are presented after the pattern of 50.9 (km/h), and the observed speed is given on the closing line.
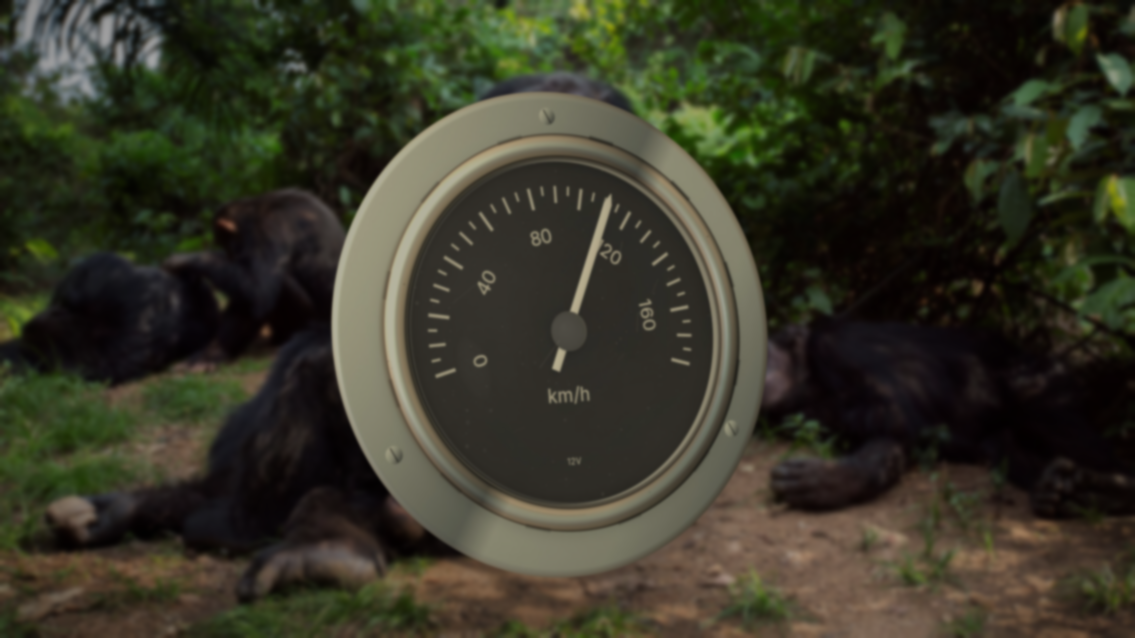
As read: 110 (km/h)
